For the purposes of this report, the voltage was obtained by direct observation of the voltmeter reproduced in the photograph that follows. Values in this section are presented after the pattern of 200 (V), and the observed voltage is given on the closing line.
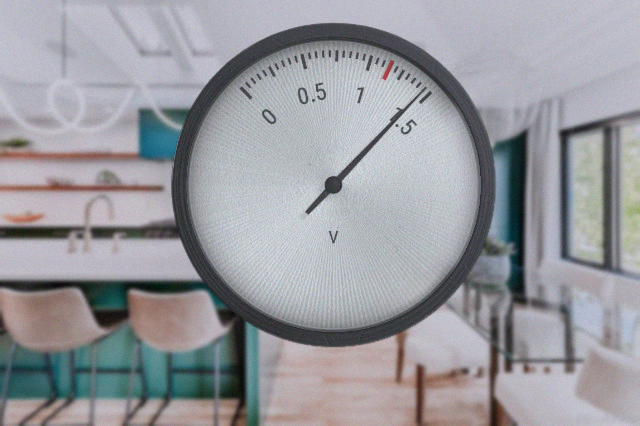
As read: 1.45 (V)
